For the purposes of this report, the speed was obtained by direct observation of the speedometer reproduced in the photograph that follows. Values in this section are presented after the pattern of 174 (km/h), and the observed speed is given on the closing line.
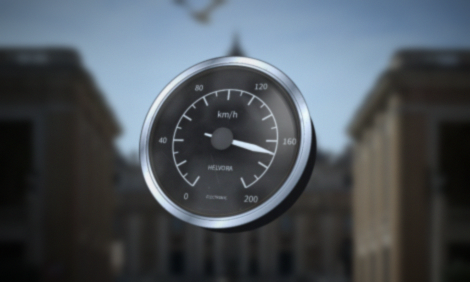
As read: 170 (km/h)
